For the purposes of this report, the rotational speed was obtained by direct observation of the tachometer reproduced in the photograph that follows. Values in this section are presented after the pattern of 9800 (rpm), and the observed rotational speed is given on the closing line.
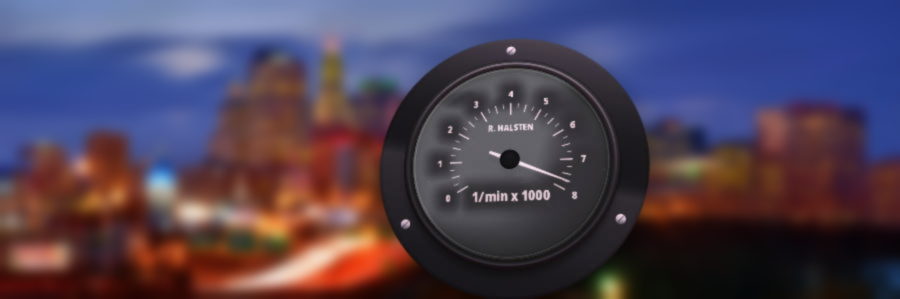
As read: 7750 (rpm)
